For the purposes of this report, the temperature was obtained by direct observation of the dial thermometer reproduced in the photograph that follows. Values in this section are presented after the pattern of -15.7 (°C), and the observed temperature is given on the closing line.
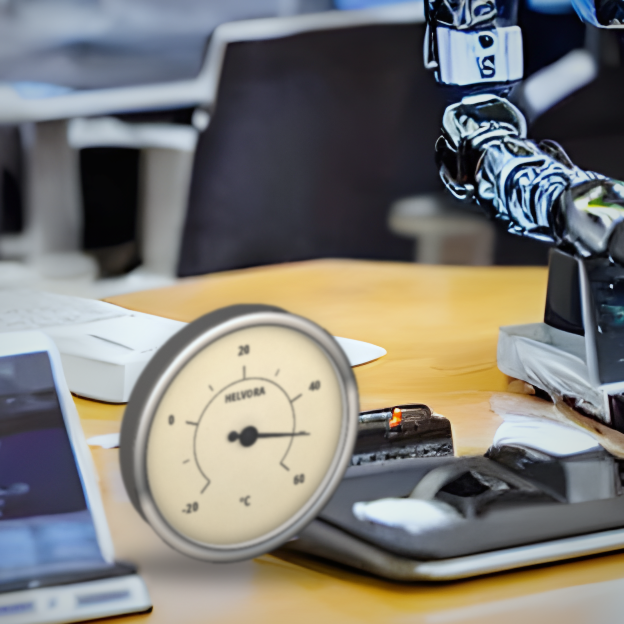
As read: 50 (°C)
